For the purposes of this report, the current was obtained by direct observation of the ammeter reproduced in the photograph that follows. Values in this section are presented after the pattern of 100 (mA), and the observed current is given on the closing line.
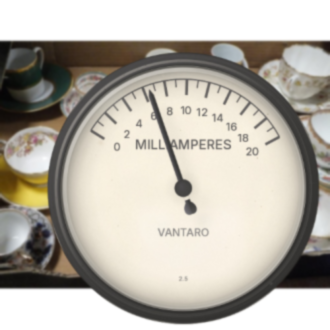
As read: 6.5 (mA)
